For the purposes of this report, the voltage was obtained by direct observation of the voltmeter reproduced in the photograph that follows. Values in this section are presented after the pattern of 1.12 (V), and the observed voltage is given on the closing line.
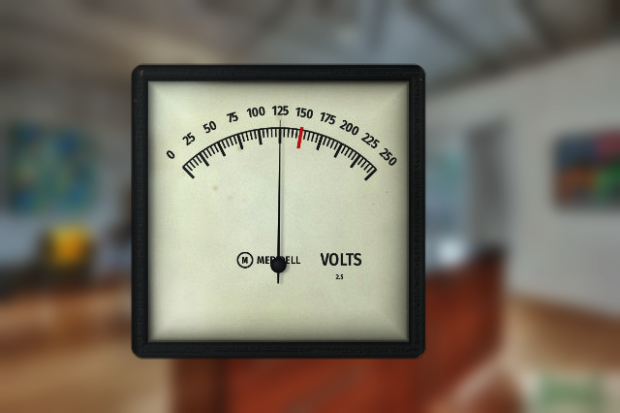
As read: 125 (V)
